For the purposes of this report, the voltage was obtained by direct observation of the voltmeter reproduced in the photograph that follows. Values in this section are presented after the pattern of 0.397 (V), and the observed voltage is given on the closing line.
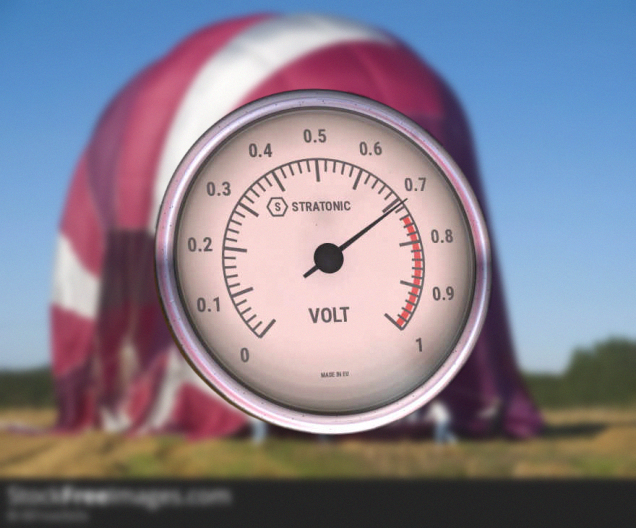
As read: 0.71 (V)
